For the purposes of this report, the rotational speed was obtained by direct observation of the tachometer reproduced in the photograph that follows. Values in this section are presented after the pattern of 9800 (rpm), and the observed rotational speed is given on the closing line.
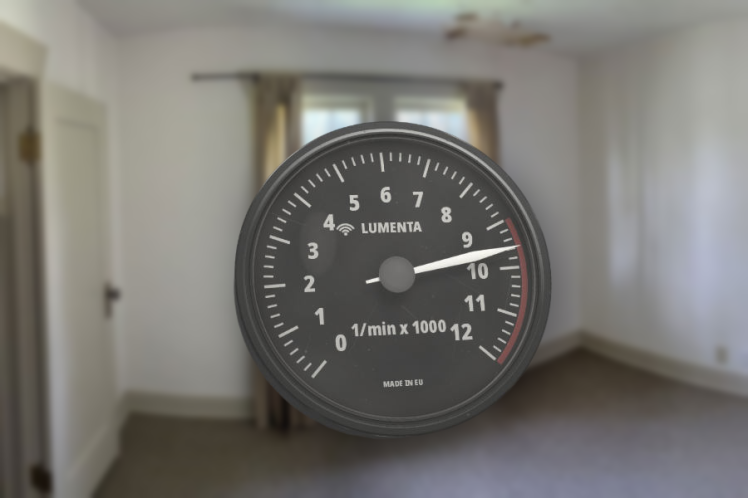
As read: 9600 (rpm)
